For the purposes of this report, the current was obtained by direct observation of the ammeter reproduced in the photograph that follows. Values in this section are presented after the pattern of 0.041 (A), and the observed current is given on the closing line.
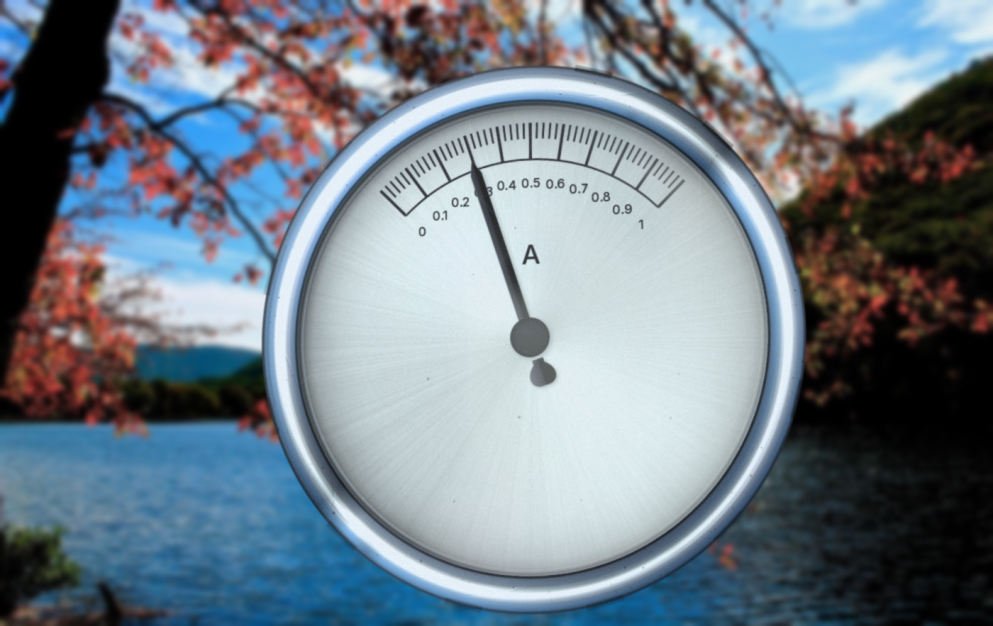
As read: 0.3 (A)
